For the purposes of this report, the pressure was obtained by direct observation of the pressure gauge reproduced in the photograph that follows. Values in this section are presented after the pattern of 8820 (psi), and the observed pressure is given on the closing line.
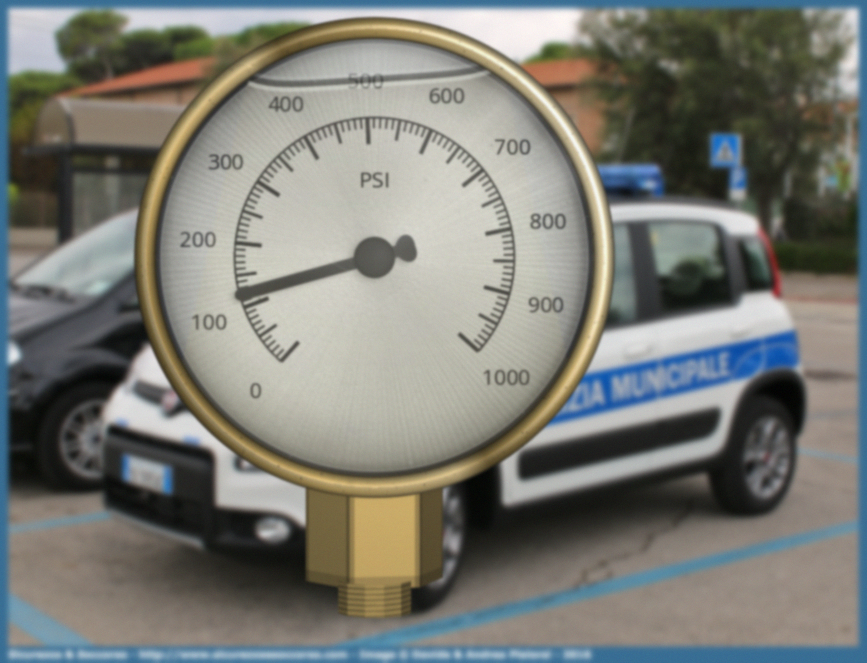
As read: 120 (psi)
